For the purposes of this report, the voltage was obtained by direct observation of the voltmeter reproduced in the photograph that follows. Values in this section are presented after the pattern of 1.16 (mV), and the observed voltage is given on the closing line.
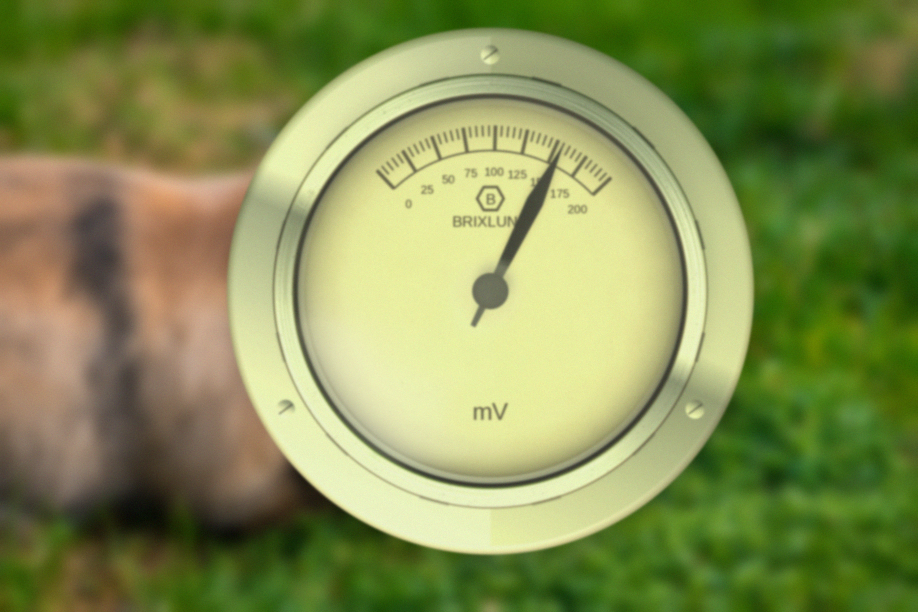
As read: 155 (mV)
